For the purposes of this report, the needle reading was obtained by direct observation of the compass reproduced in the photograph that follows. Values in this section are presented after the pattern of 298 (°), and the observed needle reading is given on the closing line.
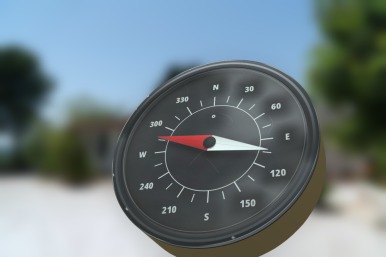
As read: 285 (°)
